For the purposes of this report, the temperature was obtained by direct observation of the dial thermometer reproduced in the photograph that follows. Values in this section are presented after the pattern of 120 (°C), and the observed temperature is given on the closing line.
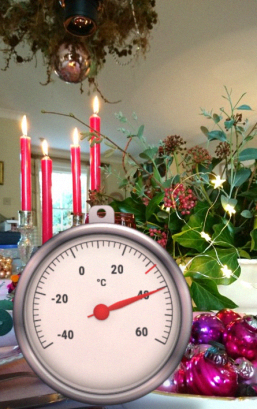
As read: 40 (°C)
